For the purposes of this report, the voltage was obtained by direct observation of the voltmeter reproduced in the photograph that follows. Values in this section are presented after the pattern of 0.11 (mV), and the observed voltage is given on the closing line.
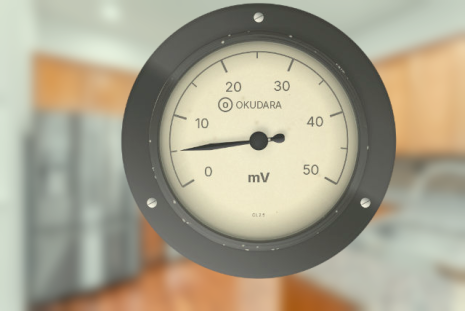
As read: 5 (mV)
